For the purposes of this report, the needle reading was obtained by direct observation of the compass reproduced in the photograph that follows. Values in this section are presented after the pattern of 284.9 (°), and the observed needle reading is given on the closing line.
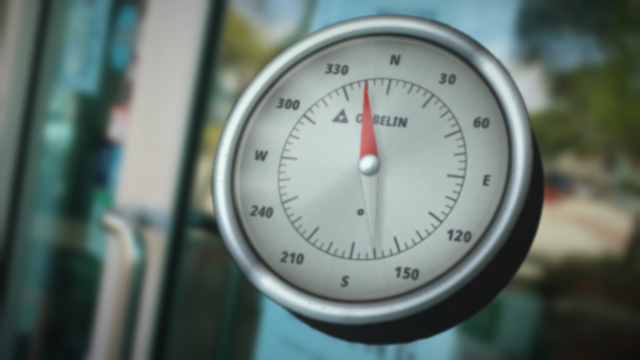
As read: 345 (°)
